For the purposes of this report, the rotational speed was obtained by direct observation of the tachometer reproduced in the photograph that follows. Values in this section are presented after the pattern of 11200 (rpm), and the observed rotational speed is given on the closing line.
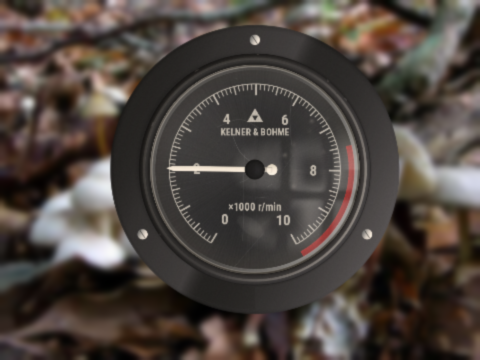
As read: 2000 (rpm)
